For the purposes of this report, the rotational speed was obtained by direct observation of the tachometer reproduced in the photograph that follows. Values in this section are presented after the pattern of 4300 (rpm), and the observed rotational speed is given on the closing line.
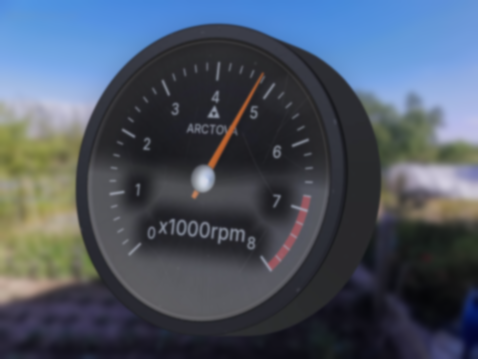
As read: 4800 (rpm)
